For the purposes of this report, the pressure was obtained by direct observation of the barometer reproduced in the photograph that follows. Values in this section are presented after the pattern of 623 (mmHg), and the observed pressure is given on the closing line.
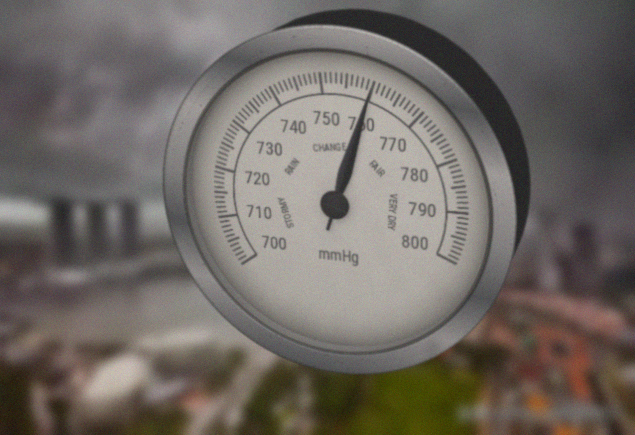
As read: 760 (mmHg)
